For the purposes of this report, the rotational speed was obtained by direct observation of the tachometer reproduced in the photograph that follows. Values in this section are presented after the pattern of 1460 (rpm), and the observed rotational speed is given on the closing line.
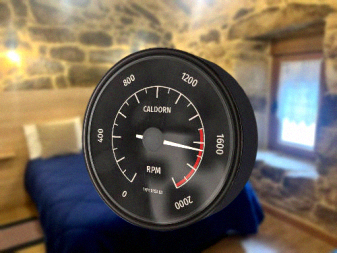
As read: 1650 (rpm)
